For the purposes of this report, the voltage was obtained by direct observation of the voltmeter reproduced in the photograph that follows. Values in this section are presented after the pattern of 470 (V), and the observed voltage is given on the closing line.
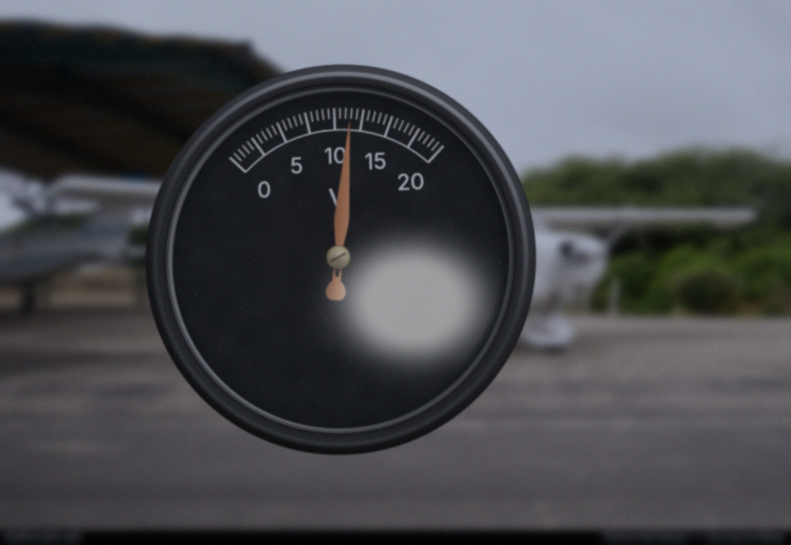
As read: 11.5 (V)
